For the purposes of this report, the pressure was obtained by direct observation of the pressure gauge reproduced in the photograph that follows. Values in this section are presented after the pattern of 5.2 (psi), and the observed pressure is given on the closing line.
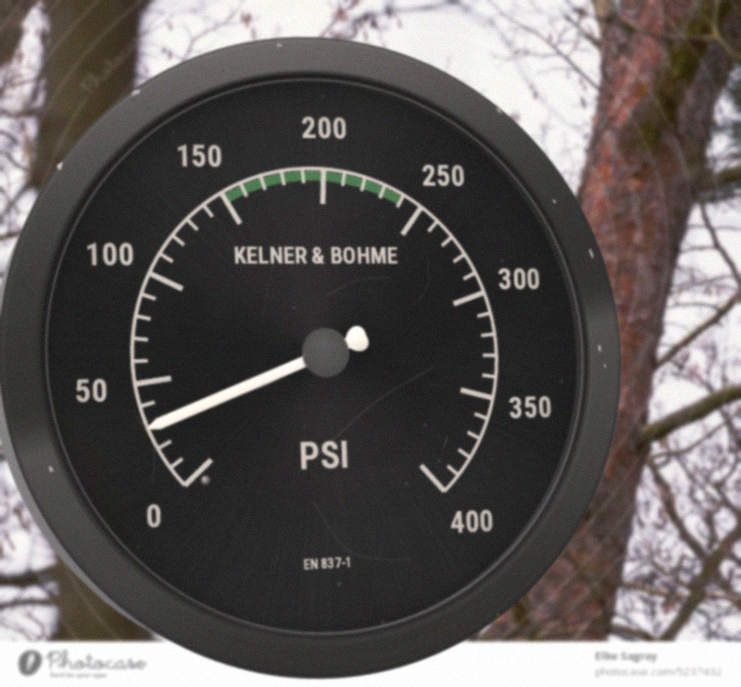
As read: 30 (psi)
